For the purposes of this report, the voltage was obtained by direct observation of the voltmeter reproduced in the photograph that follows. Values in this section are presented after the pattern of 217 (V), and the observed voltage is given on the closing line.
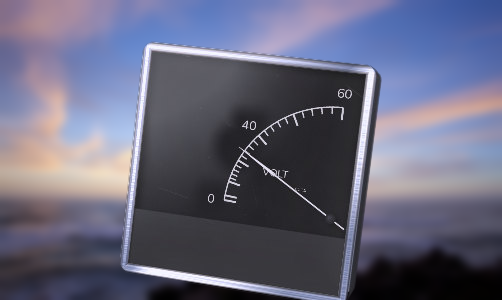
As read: 34 (V)
